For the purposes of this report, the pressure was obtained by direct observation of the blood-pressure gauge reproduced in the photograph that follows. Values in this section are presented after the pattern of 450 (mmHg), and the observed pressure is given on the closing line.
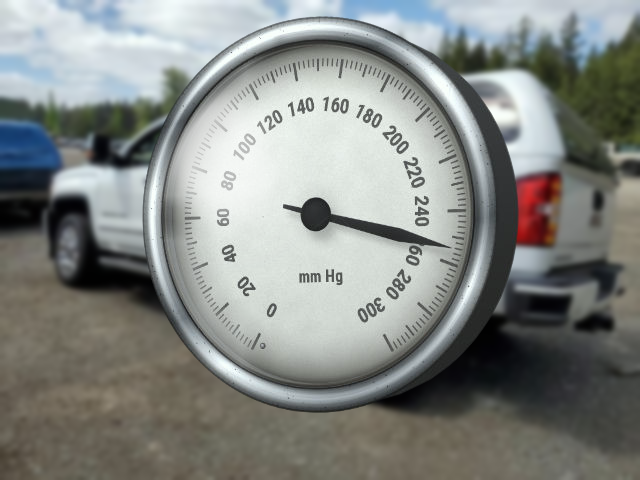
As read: 254 (mmHg)
